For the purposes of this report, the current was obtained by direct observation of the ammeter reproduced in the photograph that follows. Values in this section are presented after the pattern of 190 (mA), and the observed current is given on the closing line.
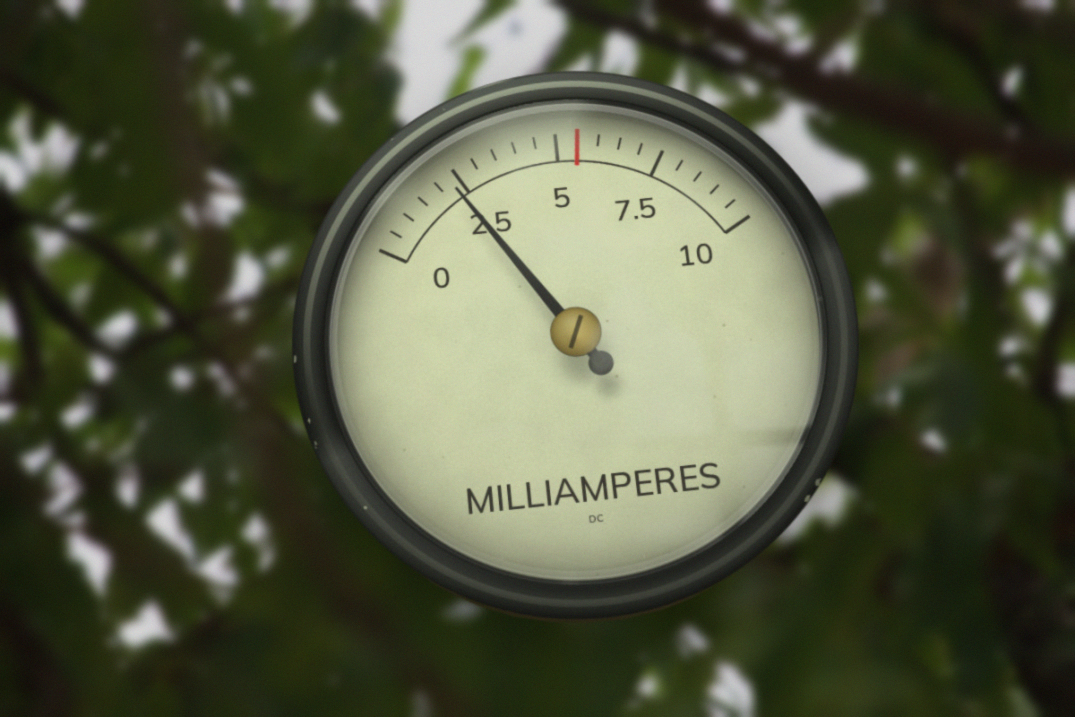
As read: 2.25 (mA)
